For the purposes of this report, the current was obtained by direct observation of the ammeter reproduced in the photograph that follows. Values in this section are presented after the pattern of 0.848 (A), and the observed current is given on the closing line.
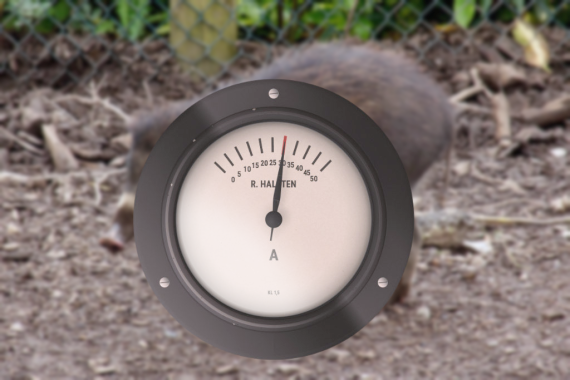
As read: 30 (A)
